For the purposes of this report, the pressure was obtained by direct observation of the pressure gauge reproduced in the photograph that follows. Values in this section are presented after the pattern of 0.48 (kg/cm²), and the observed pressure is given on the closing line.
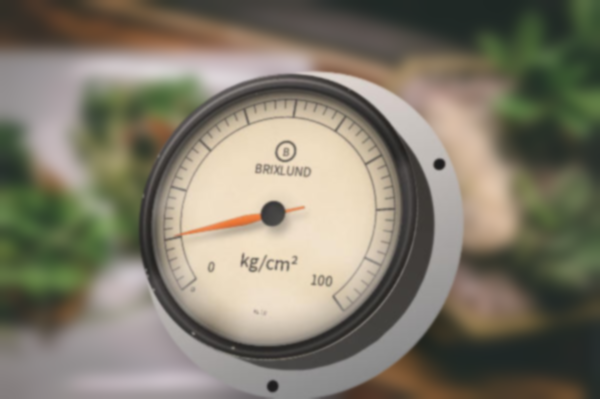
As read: 10 (kg/cm²)
